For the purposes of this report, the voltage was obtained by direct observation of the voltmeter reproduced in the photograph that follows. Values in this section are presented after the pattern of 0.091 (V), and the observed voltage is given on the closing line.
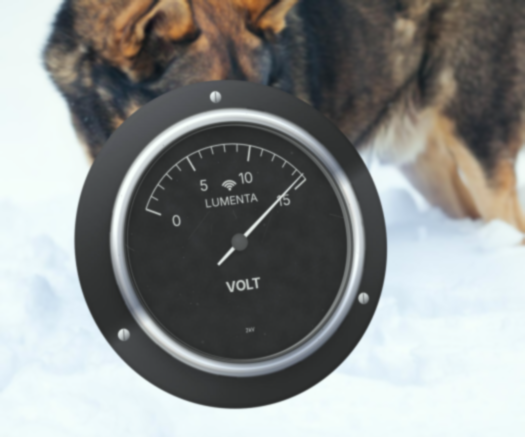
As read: 14.5 (V)
